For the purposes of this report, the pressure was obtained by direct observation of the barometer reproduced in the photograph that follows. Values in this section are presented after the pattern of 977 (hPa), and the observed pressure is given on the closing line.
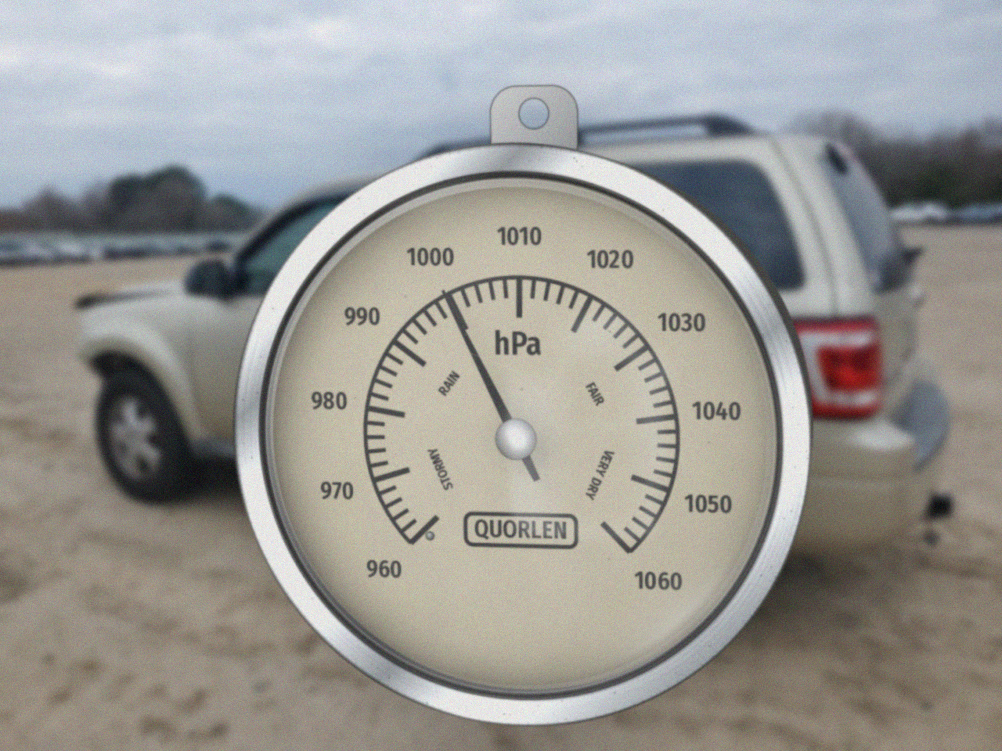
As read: 1000 (hPa)
